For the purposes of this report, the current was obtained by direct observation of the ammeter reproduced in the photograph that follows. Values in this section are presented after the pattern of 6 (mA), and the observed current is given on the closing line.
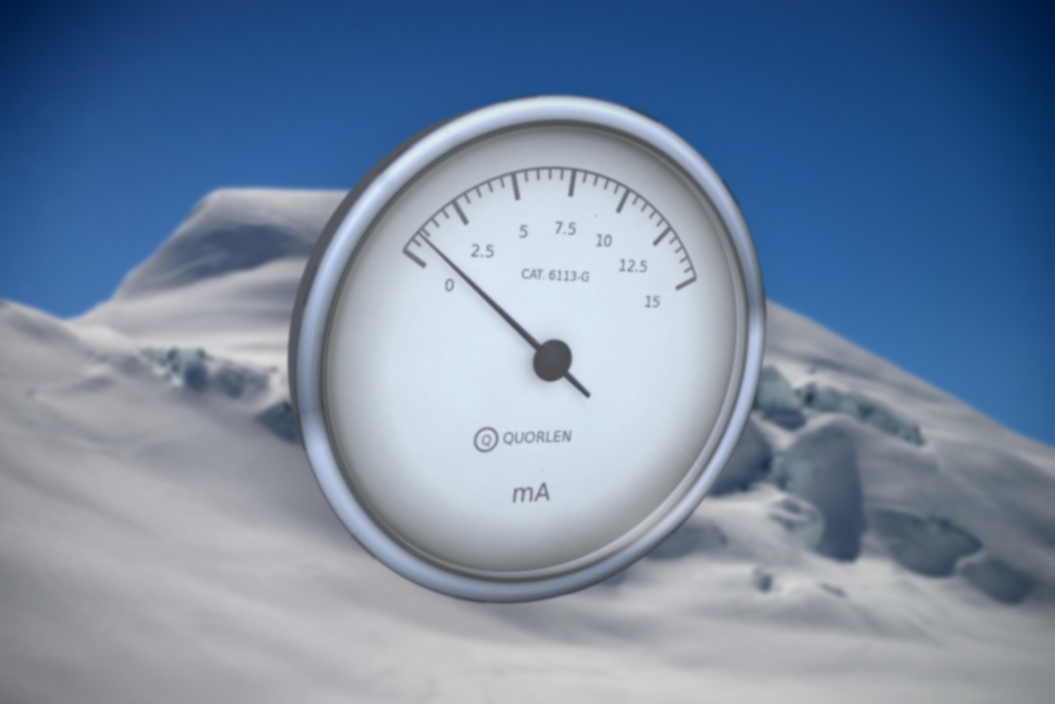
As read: 0.75 (mA)
